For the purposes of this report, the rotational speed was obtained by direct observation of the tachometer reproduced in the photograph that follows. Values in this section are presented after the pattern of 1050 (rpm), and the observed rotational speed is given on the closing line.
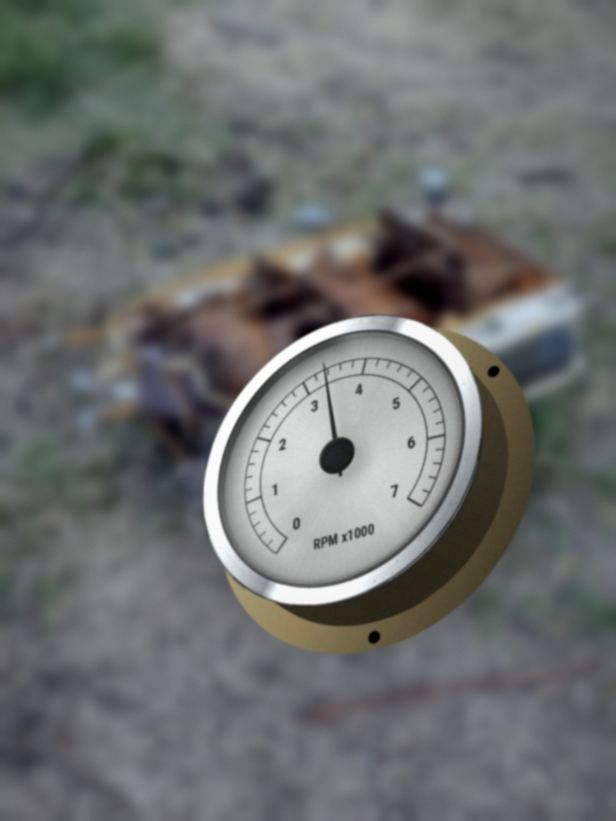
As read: 3400 (rpm)
